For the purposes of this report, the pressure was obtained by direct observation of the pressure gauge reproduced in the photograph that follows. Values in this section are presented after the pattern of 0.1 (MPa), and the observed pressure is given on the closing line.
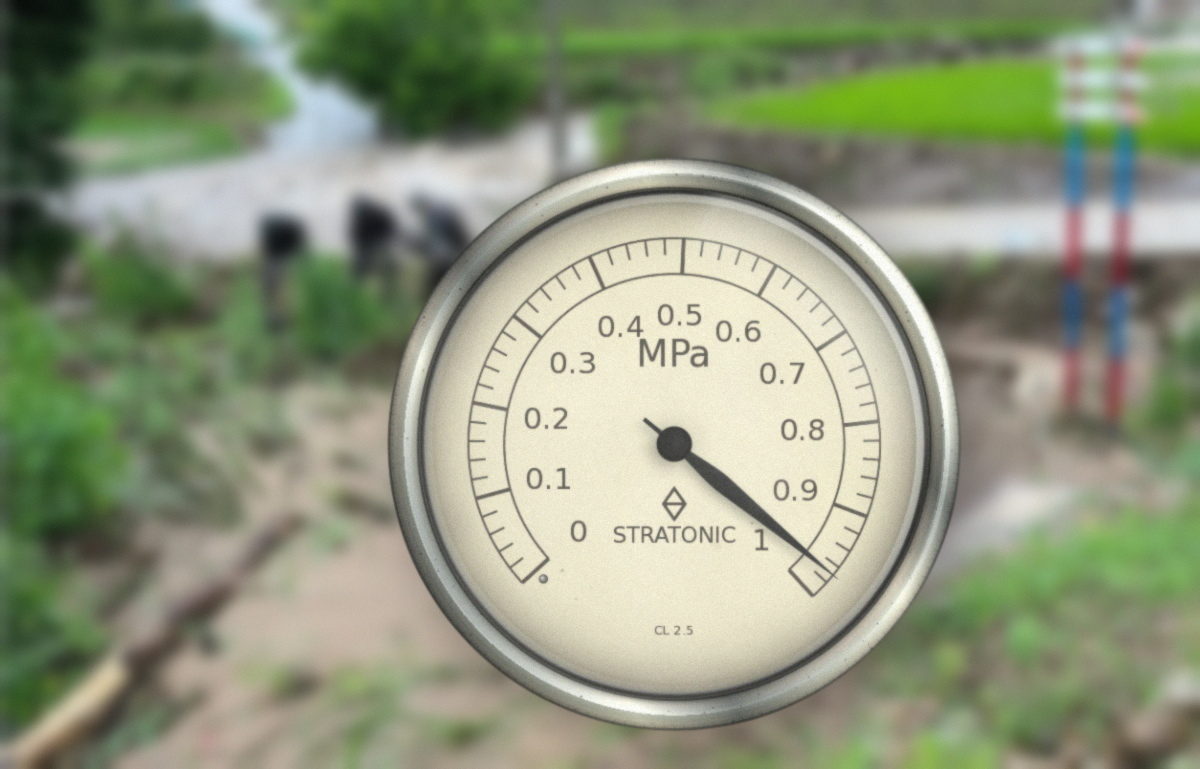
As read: 0.97 (MPa)
